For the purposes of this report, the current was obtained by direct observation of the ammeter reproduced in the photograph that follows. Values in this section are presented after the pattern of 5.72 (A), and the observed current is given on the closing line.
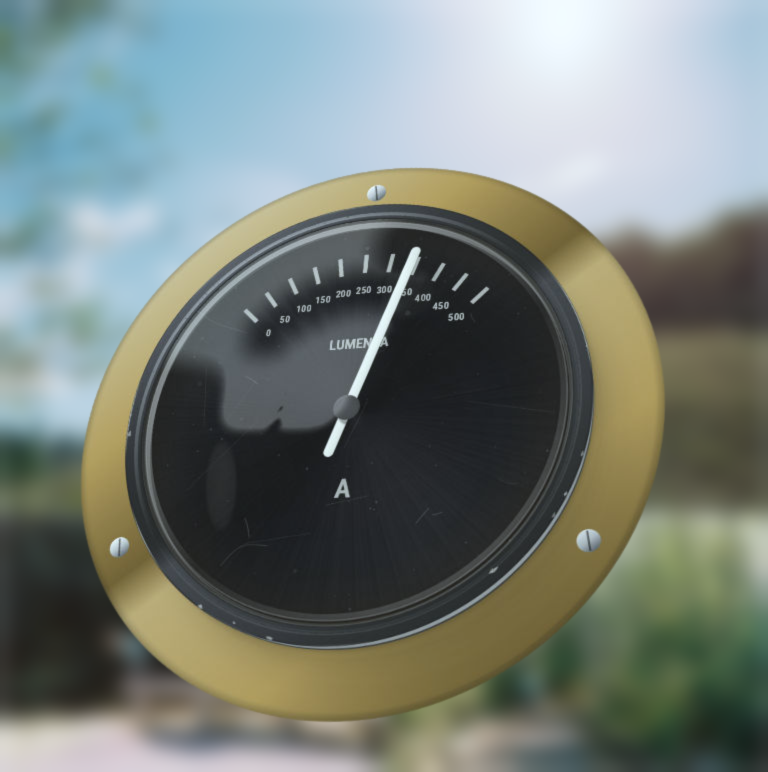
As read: 350 (A)
